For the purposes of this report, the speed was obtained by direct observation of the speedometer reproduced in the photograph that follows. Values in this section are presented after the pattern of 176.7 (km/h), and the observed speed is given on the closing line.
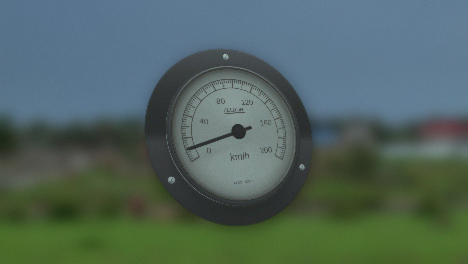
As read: 10 (km/h)
